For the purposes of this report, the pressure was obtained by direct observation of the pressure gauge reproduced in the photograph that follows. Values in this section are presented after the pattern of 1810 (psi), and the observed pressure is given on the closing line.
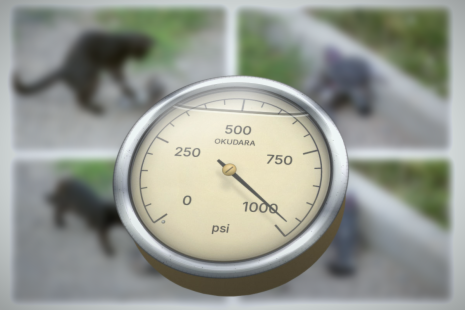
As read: 975 (psi)
